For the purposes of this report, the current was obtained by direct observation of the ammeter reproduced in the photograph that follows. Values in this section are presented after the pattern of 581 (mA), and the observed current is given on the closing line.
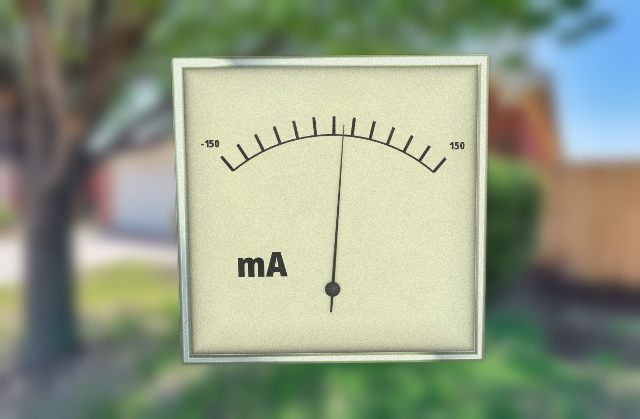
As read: 12.5 (mA)
